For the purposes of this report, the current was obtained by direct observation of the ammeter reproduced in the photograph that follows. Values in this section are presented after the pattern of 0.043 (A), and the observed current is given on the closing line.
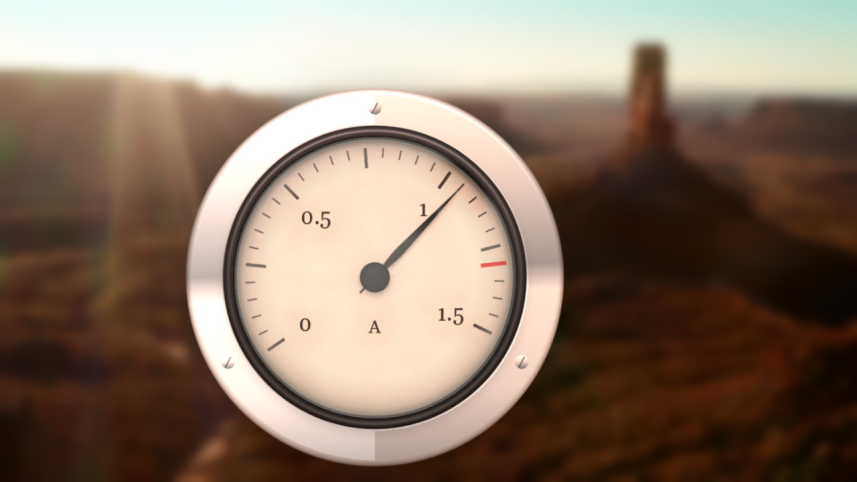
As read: 1.05 (A)
